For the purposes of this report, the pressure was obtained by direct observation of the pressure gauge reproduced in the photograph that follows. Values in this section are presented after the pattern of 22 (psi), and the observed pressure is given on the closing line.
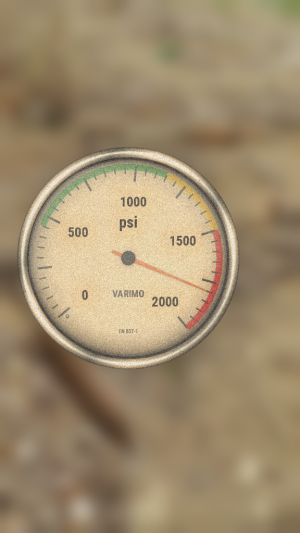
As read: 1800 (psi)
